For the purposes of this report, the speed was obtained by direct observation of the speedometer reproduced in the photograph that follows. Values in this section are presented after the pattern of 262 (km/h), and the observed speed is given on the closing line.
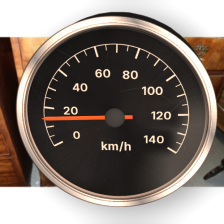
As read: 15 (km/h)
